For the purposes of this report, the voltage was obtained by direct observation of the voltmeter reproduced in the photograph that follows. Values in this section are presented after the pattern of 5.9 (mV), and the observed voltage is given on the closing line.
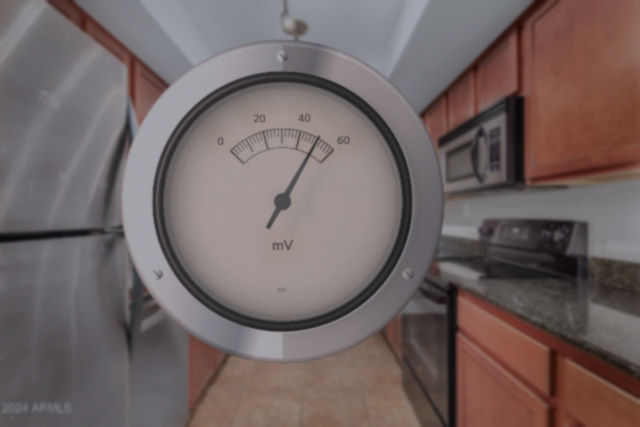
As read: 50 (mV)
